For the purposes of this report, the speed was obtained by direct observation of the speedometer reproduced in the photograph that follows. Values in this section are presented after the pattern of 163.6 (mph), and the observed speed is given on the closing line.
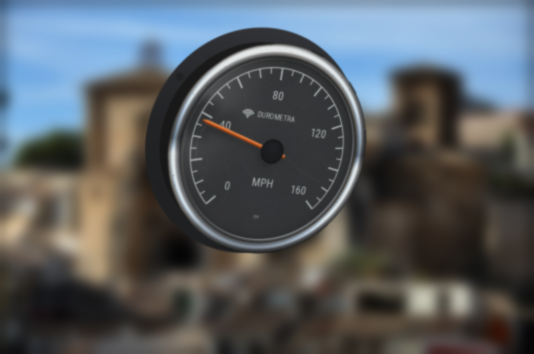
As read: 37.5 (mph)
